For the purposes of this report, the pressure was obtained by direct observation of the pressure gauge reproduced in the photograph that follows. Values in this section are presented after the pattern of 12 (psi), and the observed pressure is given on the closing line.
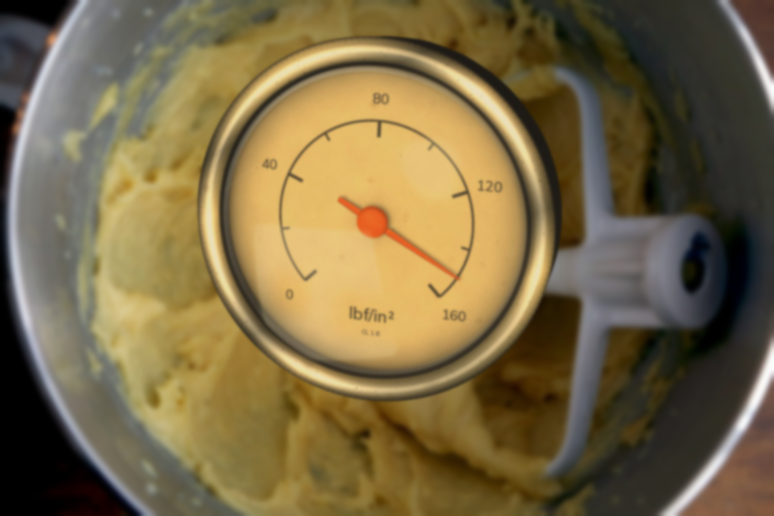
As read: 150 (psi)
